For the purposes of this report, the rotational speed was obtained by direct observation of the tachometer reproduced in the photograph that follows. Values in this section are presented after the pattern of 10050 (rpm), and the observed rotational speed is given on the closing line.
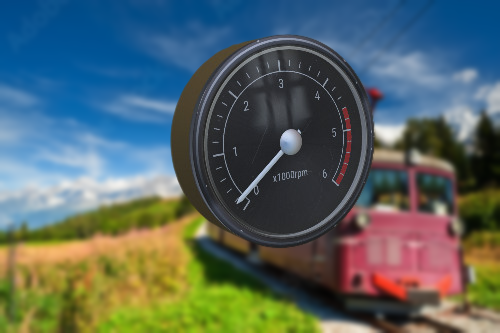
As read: 200 (rpm)
